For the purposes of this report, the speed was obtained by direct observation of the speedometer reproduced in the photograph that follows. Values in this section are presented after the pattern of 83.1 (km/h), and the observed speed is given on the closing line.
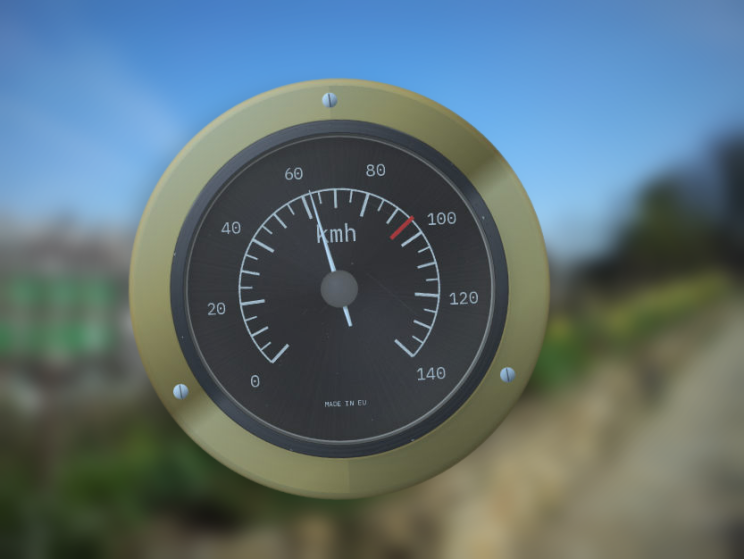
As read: 62.5 (km/h)
